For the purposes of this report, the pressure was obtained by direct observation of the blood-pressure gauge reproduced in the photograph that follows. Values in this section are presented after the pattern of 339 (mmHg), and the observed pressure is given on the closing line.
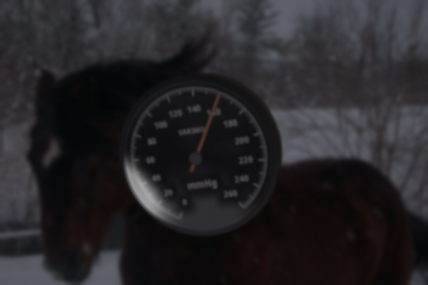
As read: 160 (mmHg)
